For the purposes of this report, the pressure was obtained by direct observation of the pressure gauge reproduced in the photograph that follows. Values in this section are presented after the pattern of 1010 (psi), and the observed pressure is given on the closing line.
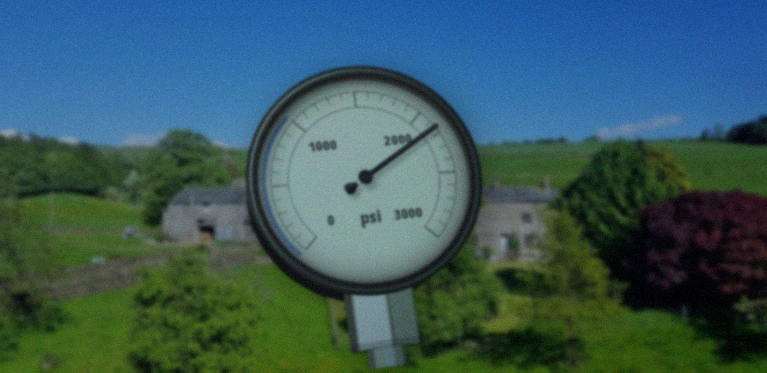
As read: 2150 (psi)
